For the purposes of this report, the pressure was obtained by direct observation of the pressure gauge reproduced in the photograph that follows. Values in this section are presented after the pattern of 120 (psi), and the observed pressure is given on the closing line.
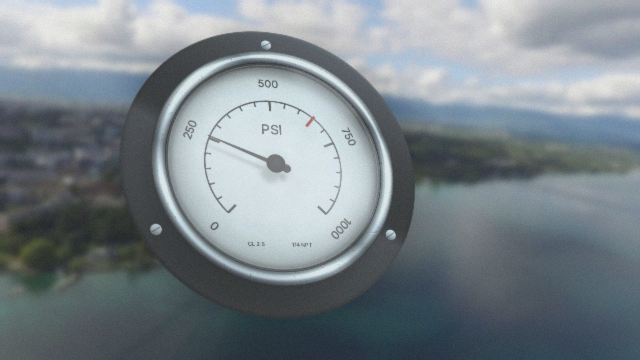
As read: 250 (psi)
